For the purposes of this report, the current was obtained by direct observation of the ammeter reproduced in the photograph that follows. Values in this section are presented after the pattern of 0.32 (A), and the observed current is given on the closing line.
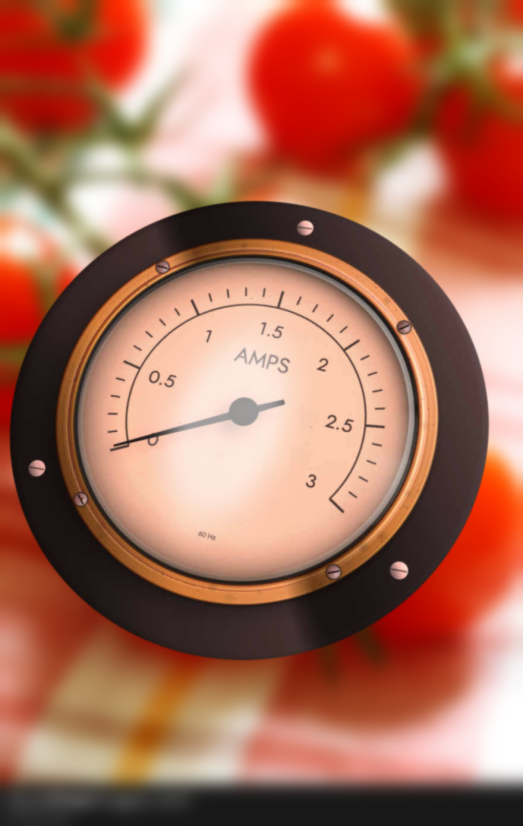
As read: 0 (A)
